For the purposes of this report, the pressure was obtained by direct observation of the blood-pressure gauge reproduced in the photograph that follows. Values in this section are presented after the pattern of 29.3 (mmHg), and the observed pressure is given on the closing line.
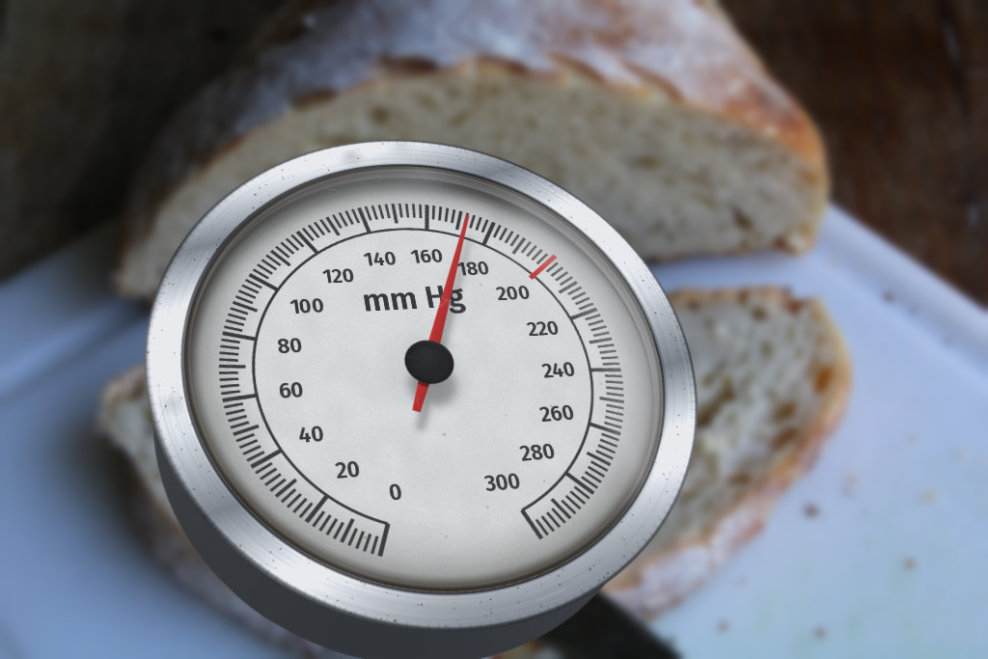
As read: 172 (mmHg)
